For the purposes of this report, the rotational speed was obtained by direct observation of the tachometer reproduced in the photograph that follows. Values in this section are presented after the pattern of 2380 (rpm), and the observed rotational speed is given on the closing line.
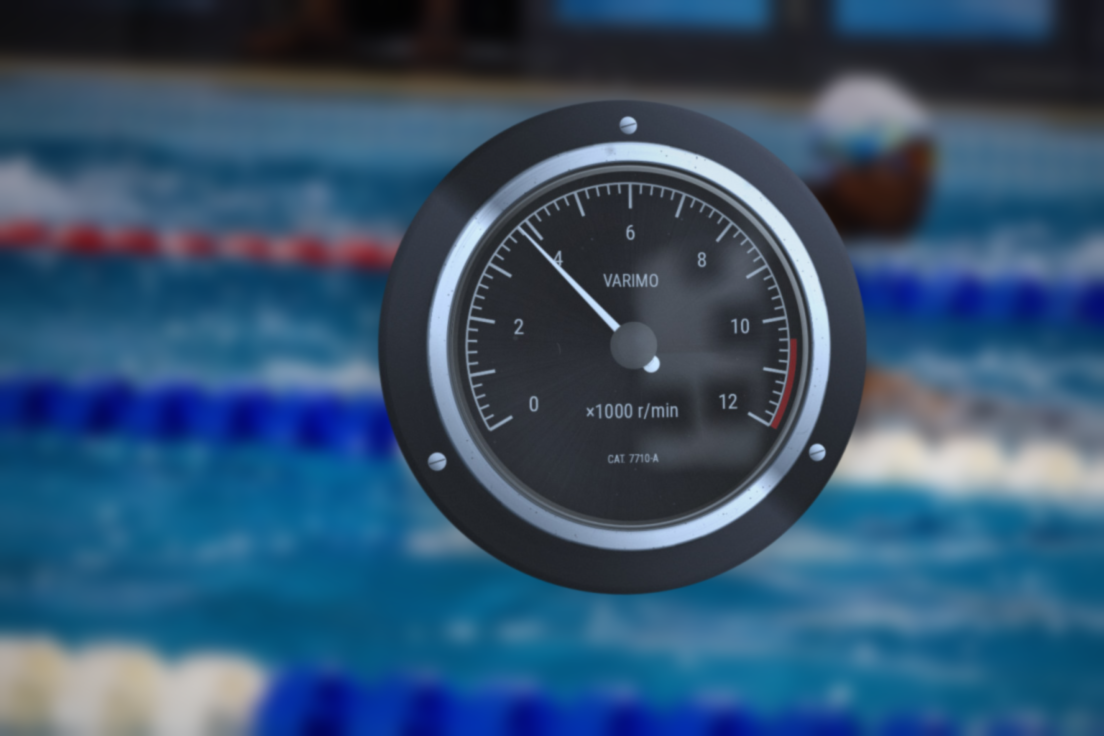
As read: 3800 (rpm)
